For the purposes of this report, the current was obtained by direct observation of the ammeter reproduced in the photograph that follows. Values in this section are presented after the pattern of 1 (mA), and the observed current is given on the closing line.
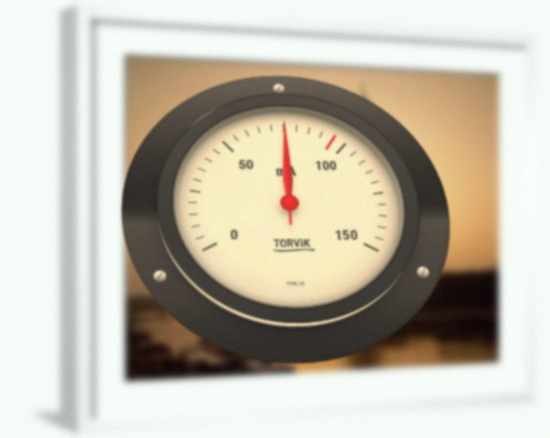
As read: 75 (mA)
